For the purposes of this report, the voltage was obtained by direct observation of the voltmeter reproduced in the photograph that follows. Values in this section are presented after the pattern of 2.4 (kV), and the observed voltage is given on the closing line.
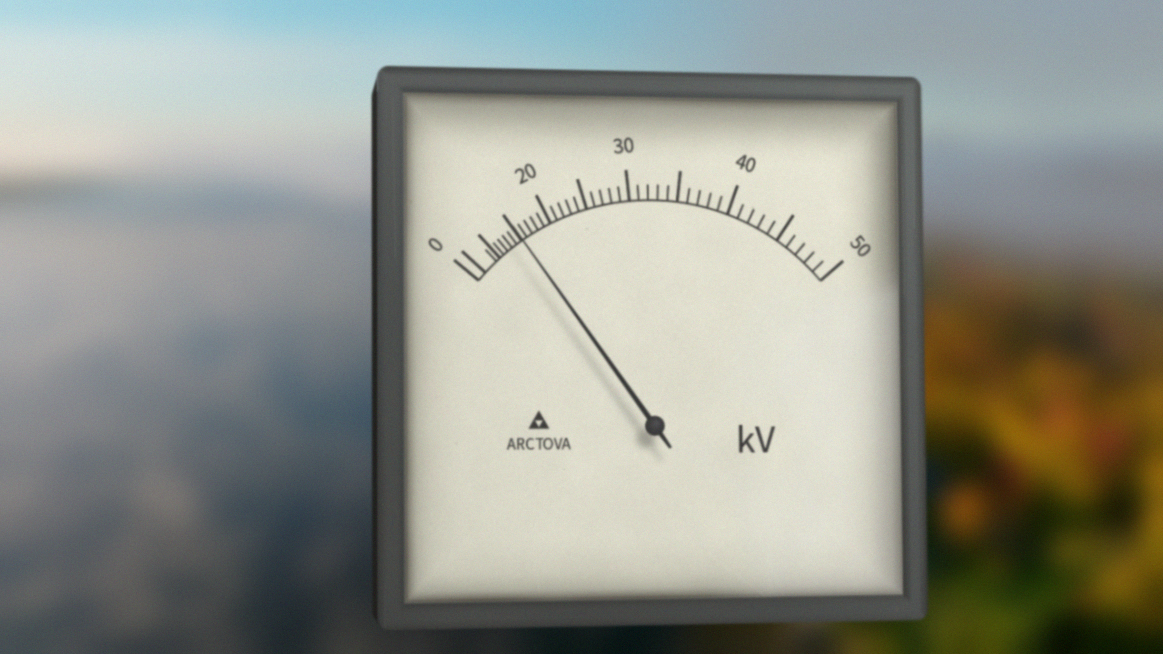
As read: 15 (kV)
